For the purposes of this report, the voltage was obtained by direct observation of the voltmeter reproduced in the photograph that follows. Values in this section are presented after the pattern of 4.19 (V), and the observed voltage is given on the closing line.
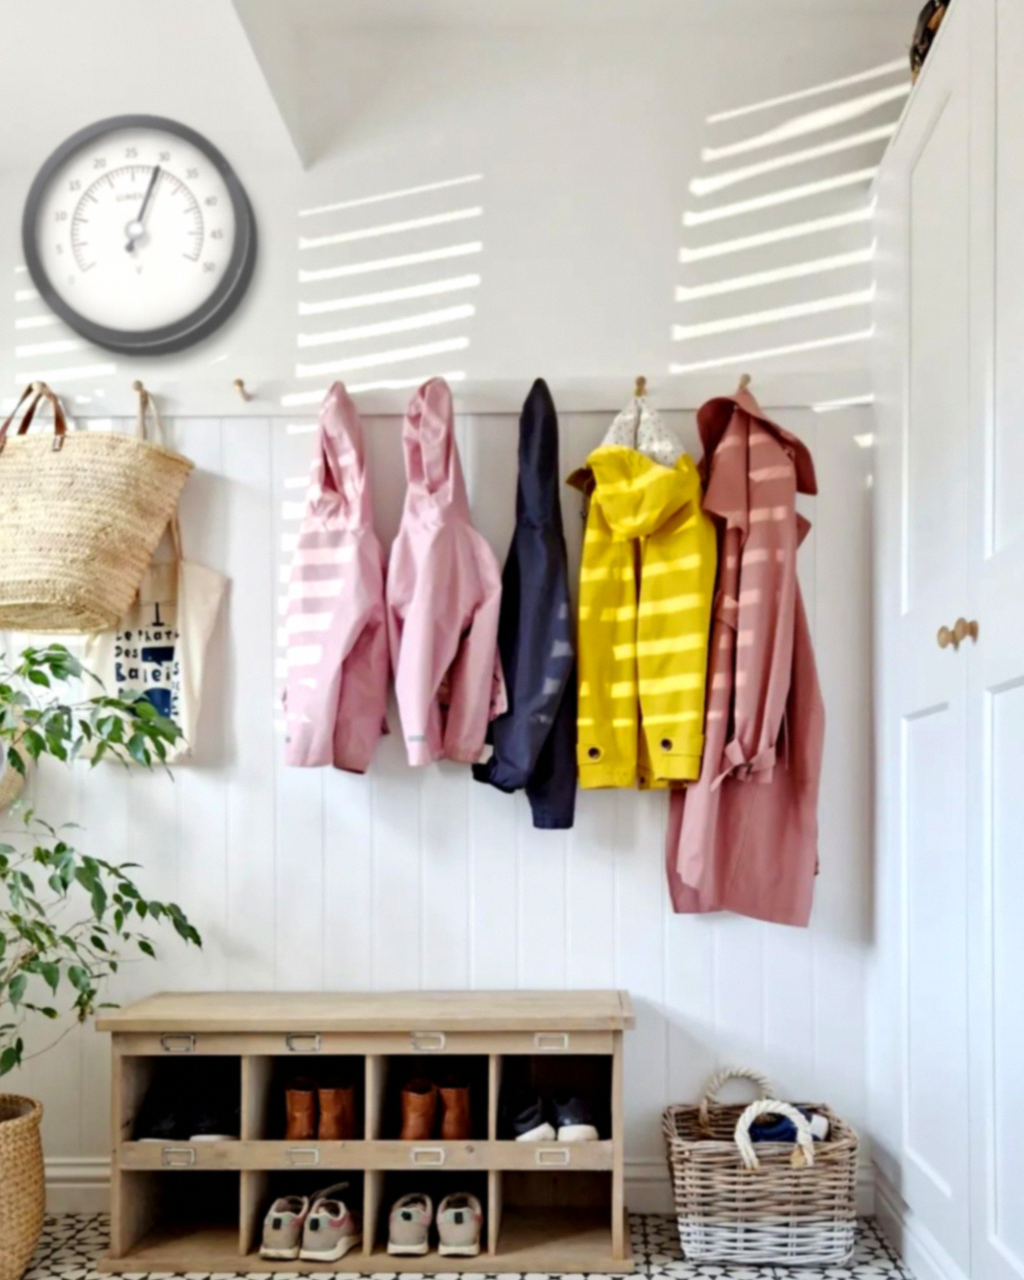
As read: 30 (V)
